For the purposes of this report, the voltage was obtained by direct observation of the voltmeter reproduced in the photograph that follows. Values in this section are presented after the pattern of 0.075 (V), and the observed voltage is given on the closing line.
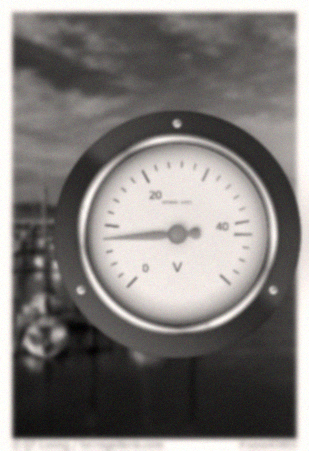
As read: 8 (V)
